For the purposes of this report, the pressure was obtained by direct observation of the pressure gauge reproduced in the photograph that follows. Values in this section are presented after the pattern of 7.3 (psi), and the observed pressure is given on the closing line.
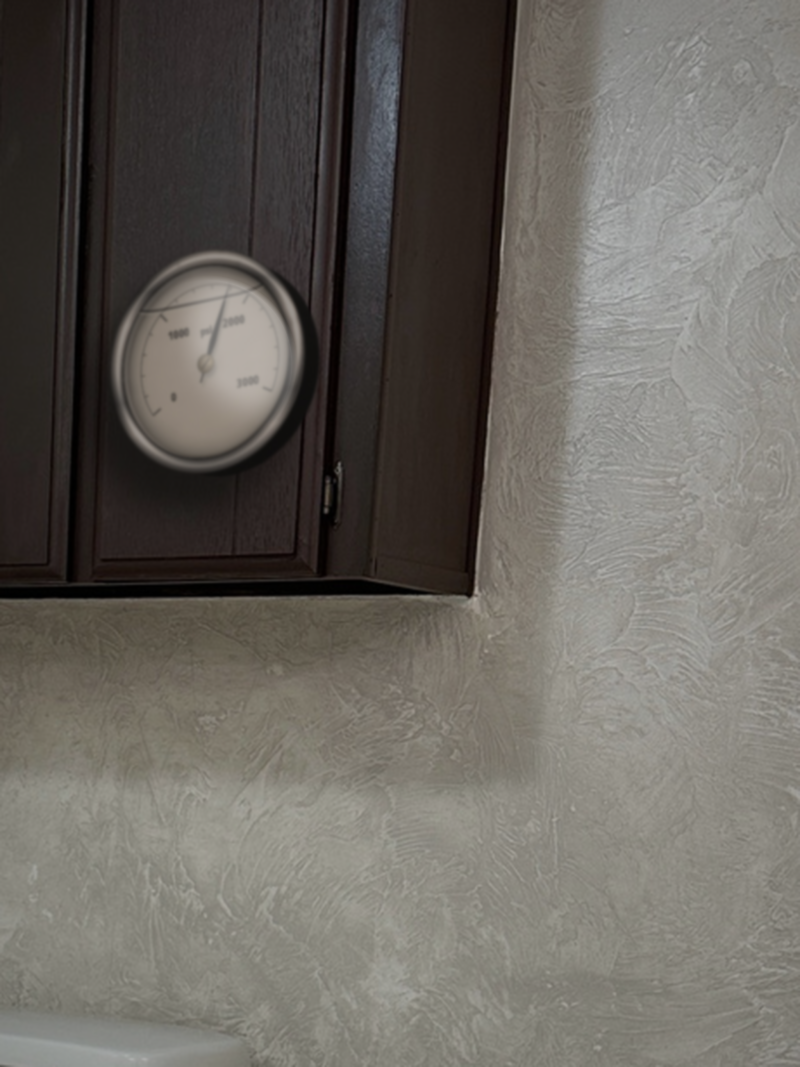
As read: 1800 (psi)
